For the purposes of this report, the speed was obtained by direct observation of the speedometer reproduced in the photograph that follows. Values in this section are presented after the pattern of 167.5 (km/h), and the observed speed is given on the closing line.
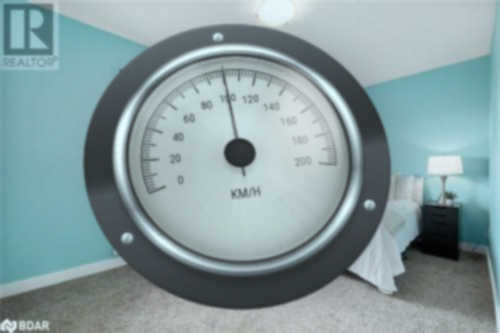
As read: 100 (km/h)
